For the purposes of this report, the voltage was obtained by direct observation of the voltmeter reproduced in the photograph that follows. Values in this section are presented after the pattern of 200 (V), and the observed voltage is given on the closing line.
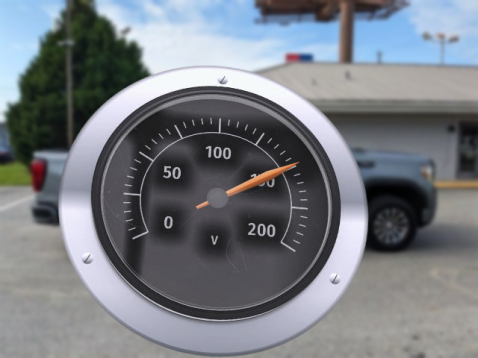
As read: 150 (V)
